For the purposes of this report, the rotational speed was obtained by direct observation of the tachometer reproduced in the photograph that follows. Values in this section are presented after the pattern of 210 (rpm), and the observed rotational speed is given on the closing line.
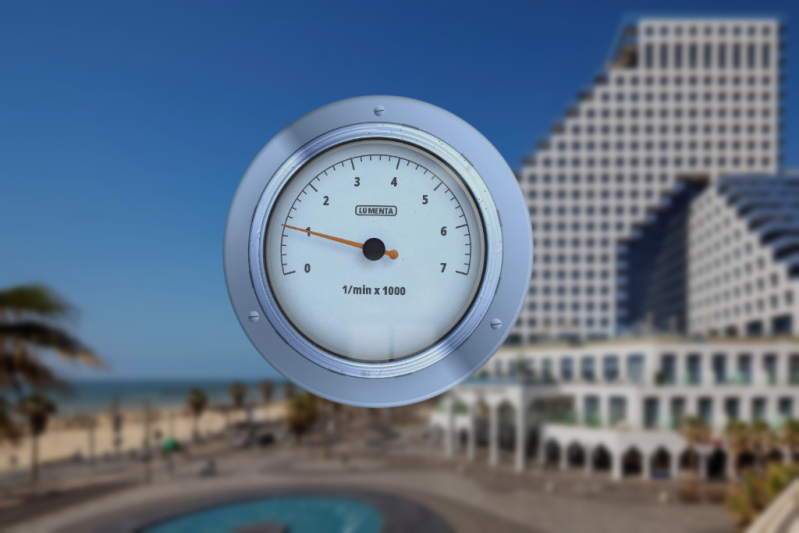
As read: 1000 (rpm)
